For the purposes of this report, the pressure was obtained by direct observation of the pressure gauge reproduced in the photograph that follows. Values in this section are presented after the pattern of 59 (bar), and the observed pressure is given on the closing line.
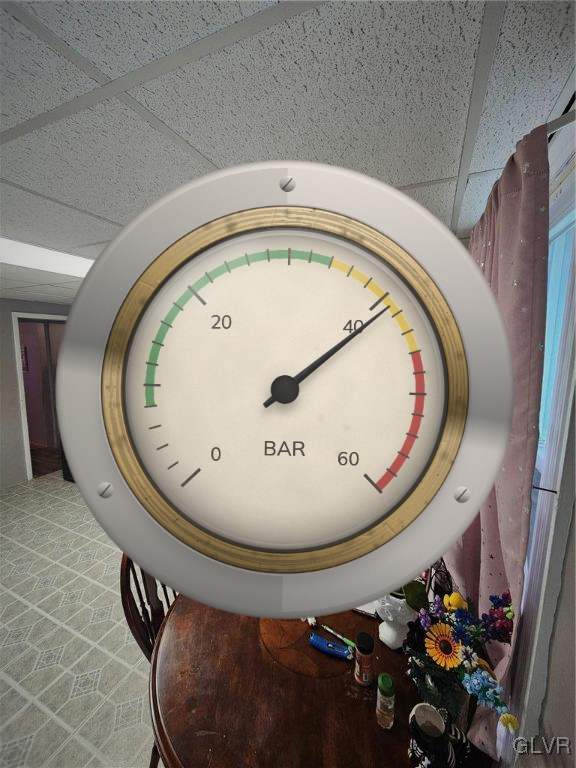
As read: 41 (bar)
